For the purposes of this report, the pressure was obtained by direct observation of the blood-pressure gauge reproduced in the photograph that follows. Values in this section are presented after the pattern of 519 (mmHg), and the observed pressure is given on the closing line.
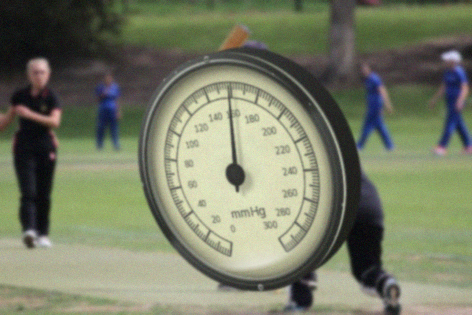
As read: 160 (mmHg)
